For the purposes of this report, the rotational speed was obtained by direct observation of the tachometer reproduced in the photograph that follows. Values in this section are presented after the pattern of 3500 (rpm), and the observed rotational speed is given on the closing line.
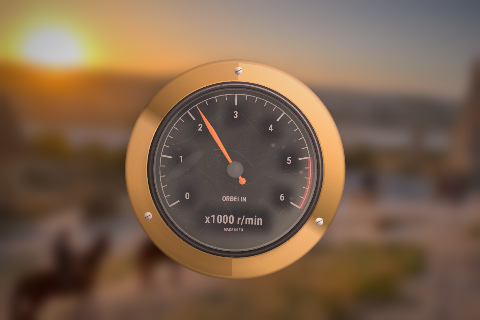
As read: 2200 (rpm)
